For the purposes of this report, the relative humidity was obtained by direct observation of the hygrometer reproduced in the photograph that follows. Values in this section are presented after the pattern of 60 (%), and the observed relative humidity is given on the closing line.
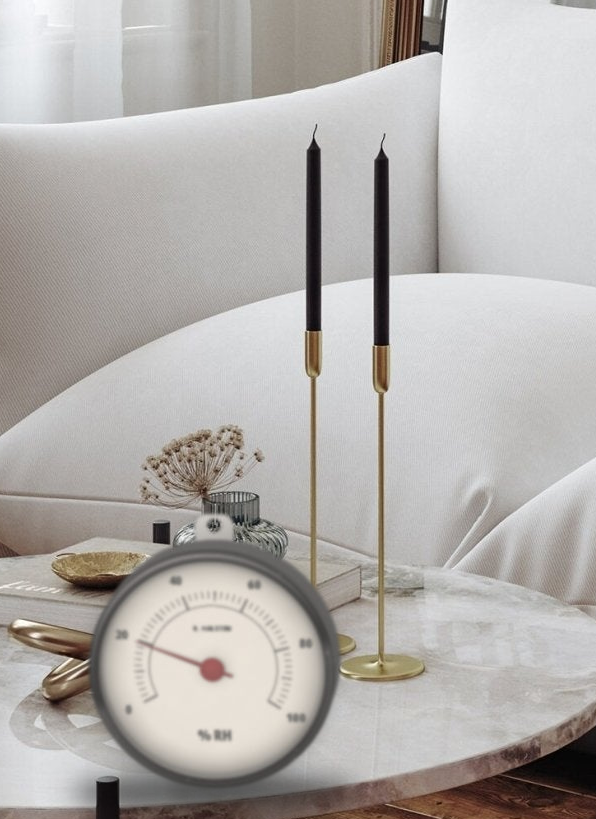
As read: 20 (%)
